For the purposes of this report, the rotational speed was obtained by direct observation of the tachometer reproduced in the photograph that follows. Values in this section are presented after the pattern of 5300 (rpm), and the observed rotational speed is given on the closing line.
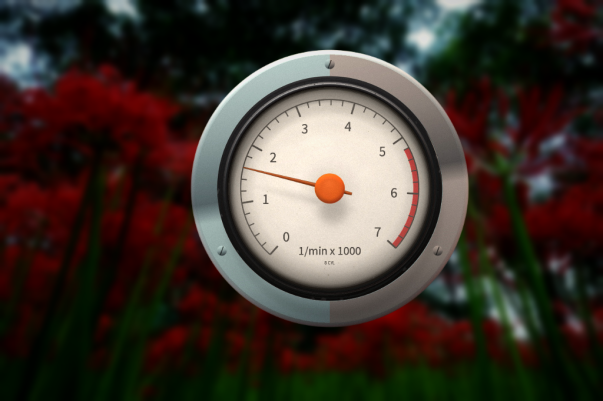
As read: 1600 (rpm)
